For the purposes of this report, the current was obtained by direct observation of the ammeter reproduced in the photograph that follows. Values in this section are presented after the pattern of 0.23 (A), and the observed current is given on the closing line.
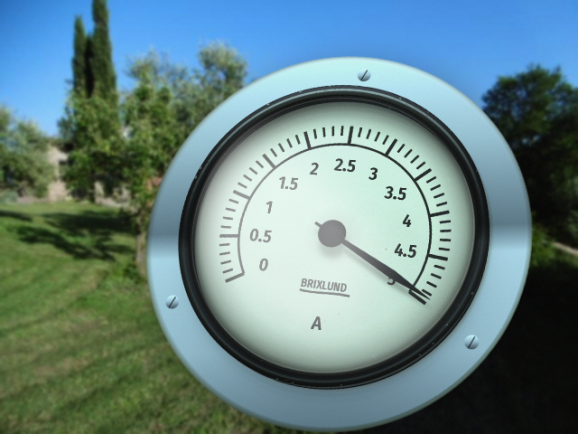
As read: 4.95 (A)
